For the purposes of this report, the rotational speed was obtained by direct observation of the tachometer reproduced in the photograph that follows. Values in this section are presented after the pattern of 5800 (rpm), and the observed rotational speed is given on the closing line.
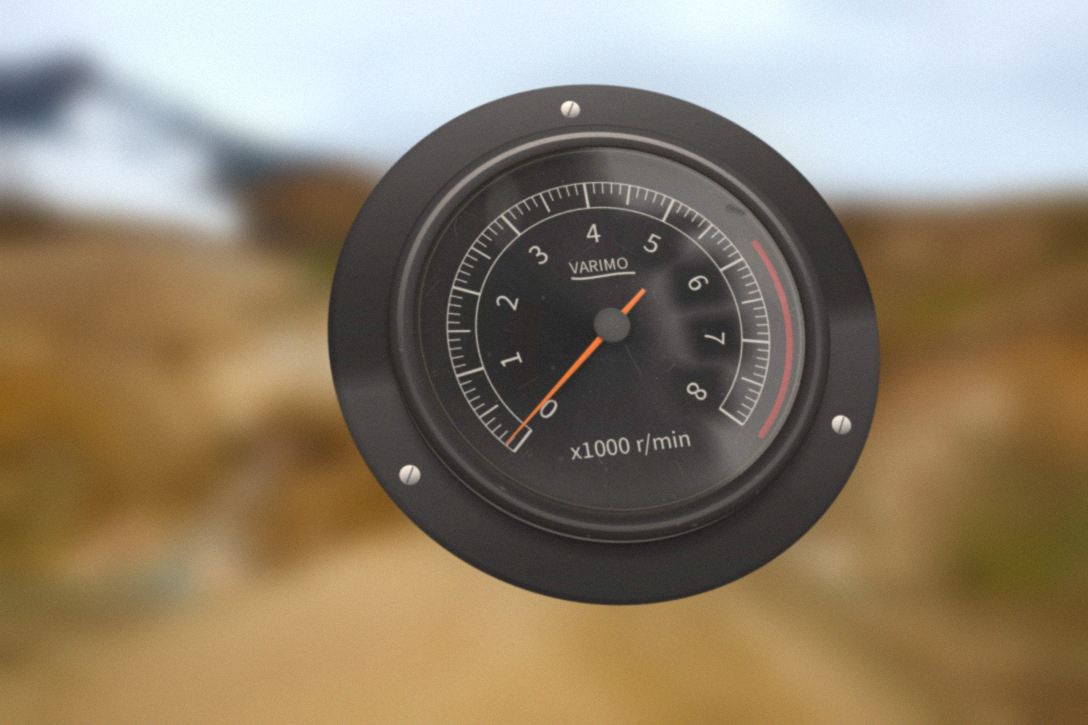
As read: 100 (rpm)
